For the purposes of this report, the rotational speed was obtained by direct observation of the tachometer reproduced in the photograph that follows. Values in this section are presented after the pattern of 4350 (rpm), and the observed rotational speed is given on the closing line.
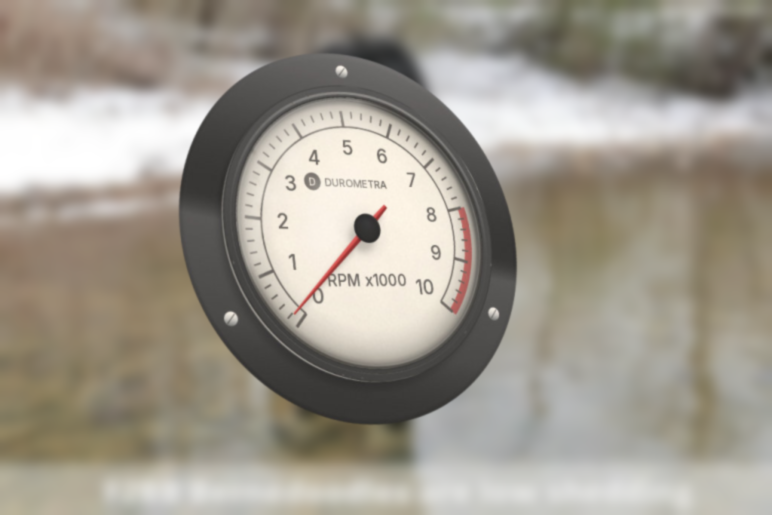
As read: 200 (rpm)
